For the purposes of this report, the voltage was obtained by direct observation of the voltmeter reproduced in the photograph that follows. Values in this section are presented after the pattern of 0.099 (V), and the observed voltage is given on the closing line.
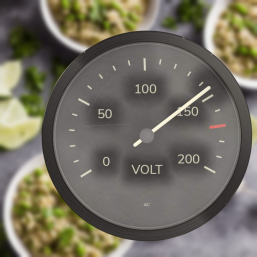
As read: 145 (V)
